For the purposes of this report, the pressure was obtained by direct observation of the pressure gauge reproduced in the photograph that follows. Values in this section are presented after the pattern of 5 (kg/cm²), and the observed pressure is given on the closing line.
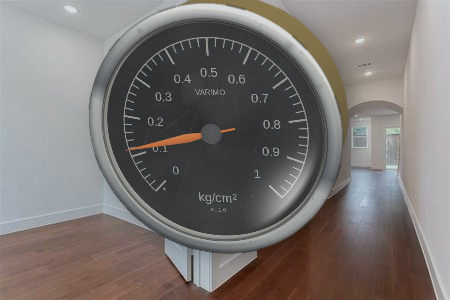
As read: 0.12 (kg/cm²)
